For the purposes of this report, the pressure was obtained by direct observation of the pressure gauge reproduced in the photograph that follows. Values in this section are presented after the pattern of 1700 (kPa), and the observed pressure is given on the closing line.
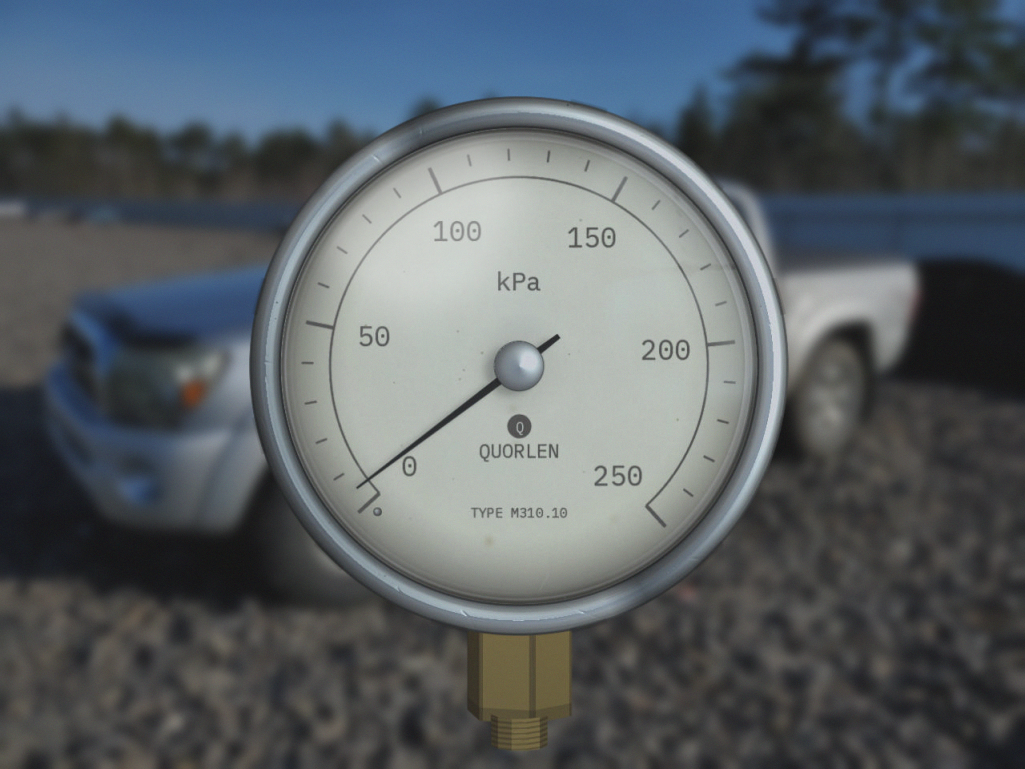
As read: 5 (kPa)
